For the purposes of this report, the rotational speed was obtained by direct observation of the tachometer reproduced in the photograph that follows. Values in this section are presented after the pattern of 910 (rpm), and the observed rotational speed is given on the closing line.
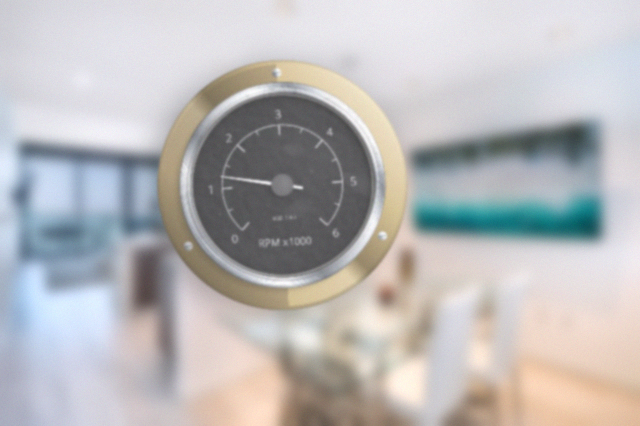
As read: 1250 (rpm)
